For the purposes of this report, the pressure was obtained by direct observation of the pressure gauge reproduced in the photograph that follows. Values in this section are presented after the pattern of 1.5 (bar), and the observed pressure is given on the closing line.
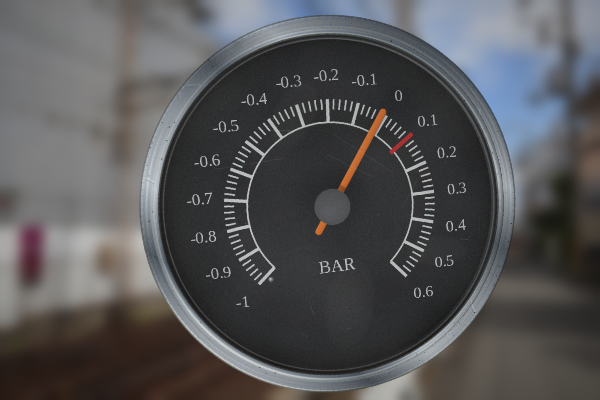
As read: -0.02 (bar)
